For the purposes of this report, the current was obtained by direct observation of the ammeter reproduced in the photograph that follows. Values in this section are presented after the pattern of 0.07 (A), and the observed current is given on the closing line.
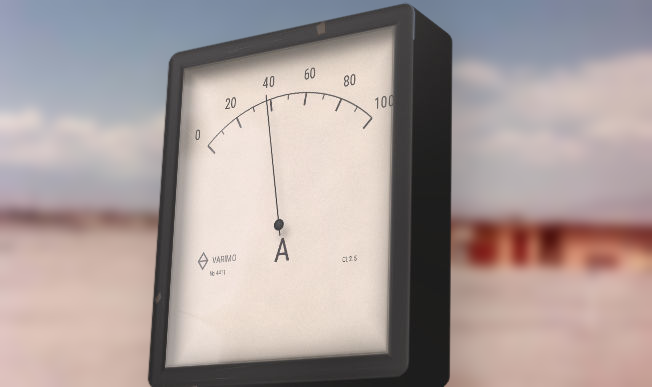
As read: 40 (A)
